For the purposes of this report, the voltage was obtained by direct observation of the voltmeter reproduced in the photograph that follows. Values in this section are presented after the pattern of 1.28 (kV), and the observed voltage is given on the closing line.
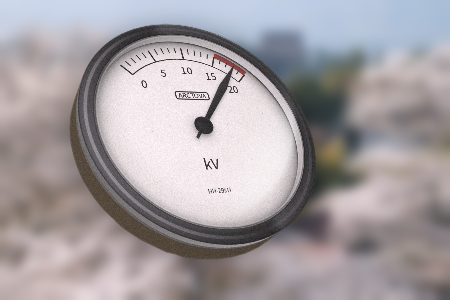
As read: 18 (kV)
